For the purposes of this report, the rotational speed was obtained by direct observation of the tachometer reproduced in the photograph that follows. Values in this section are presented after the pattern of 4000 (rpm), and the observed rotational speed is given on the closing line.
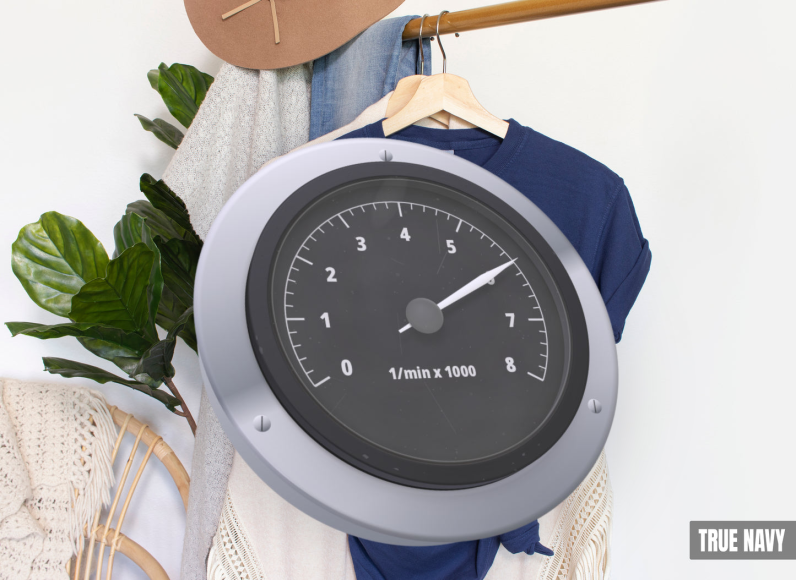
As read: 6000 (rpm)
